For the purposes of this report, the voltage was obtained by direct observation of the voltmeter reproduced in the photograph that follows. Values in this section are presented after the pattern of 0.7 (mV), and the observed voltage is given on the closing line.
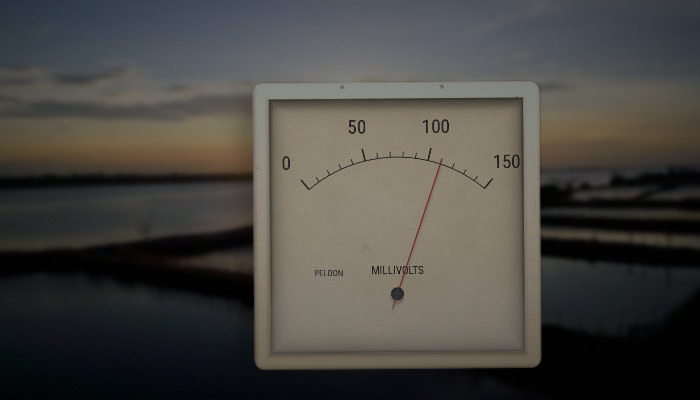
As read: 110 (mV)
